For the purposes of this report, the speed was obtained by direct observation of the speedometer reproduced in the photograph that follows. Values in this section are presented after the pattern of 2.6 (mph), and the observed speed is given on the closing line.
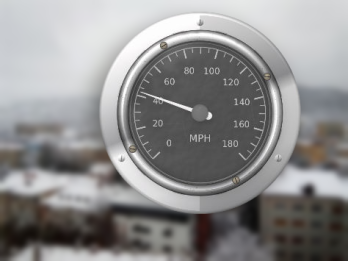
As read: 42.5 (mph)
